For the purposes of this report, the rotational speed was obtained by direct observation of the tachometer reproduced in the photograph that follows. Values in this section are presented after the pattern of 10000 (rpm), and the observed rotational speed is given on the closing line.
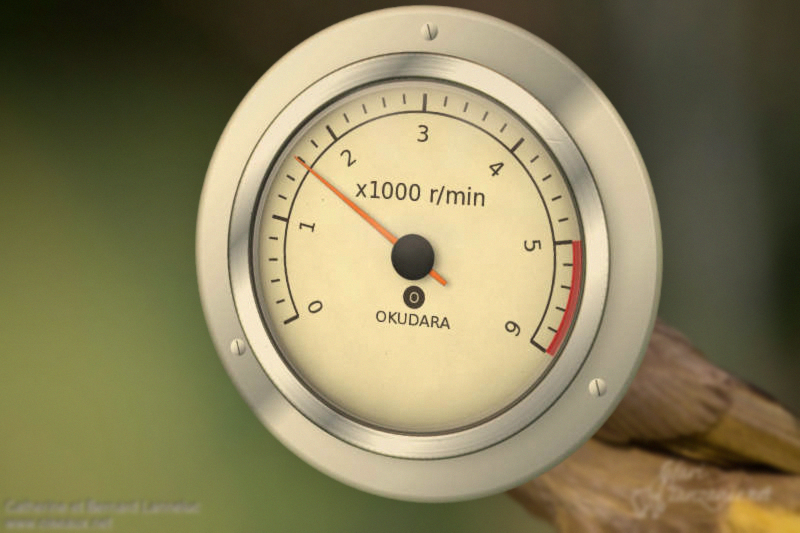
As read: 1600 (rpm)
